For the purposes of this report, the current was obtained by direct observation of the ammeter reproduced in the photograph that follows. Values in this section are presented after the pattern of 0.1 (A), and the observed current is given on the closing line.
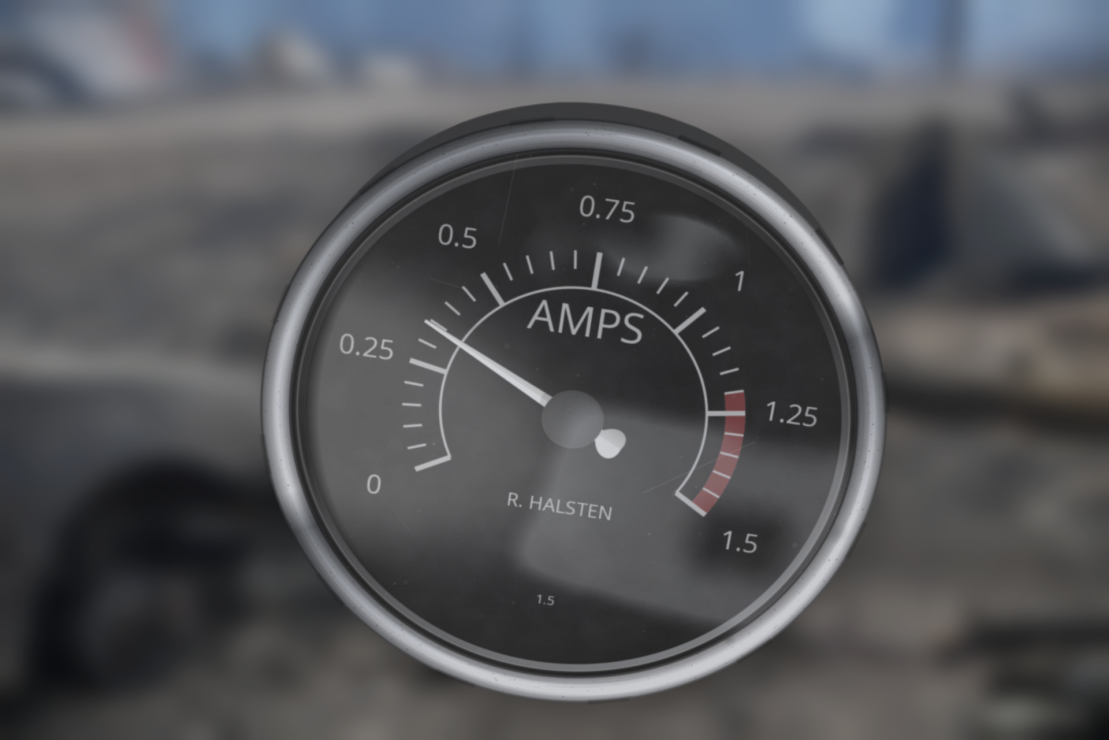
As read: 0.35 (A)
